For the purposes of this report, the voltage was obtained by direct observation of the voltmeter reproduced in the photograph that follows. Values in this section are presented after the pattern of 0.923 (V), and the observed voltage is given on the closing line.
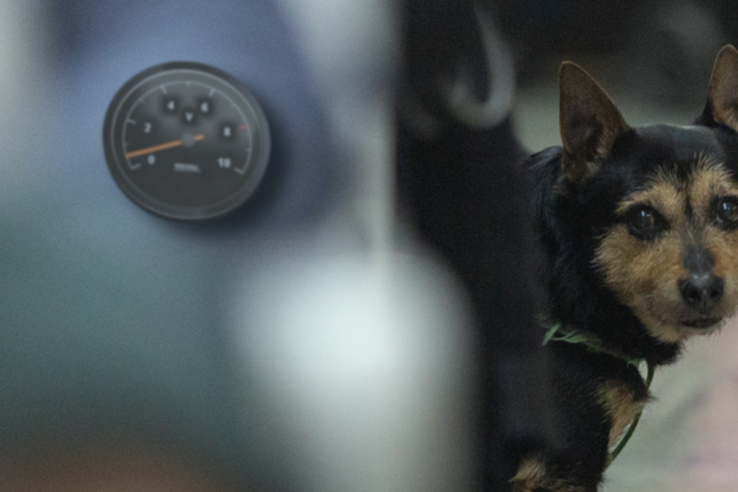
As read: 0.5 (V)
